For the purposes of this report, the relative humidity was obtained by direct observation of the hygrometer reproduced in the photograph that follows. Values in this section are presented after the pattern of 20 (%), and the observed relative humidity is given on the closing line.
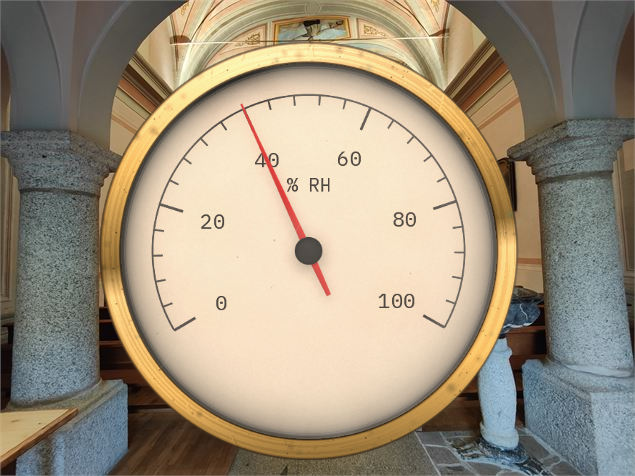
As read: 40 (%)
